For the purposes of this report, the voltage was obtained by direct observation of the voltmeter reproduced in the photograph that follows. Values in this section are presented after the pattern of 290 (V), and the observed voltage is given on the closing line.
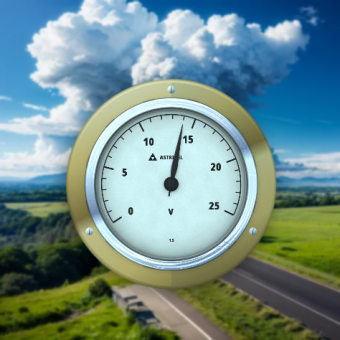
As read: 14 (V)
